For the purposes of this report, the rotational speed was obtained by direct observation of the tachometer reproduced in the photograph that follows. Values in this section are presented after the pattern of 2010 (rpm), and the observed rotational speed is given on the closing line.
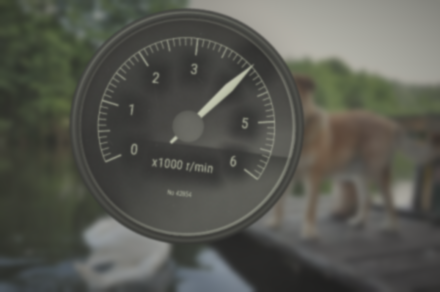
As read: 4000 (rpm)
